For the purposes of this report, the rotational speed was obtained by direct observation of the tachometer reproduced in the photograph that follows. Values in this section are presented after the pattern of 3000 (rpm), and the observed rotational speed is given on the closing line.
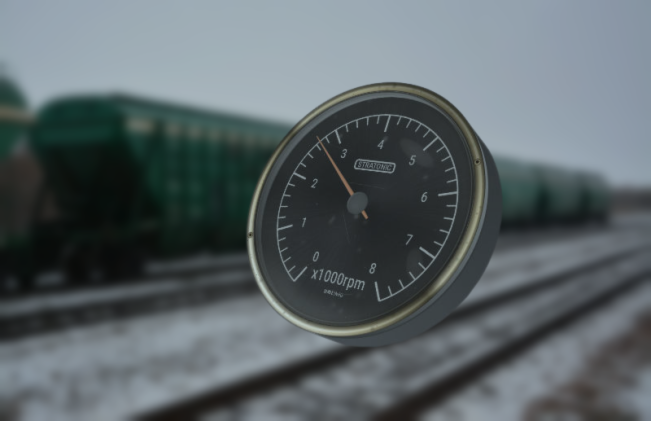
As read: 2700 (rpm)
